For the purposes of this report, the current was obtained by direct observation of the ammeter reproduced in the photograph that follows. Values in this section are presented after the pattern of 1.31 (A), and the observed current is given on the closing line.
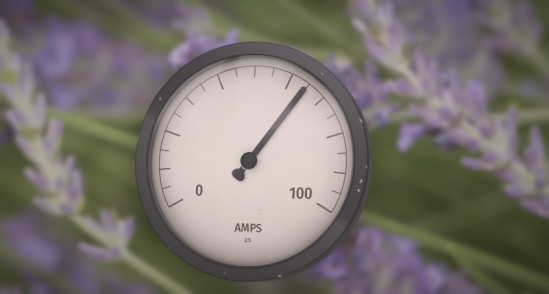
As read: 65 (A)
